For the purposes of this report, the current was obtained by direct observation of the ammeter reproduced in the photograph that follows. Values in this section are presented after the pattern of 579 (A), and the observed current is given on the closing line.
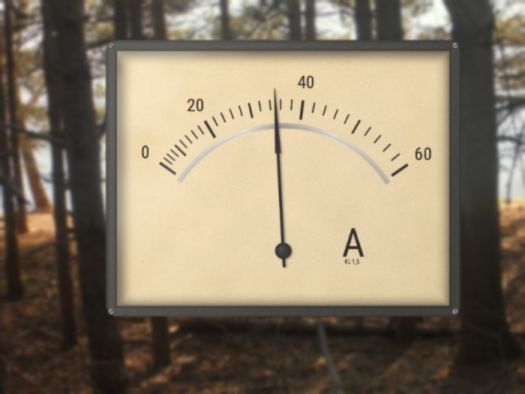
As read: 35 (A)
